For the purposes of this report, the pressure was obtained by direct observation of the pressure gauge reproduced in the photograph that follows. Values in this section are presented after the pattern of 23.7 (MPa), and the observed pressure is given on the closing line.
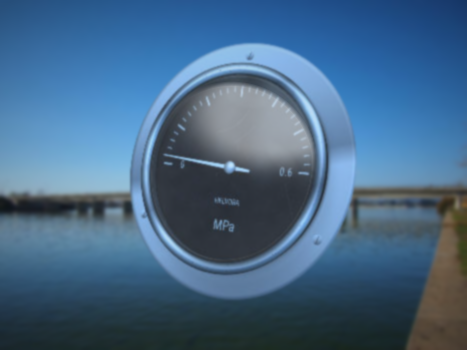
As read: 0.02 (MPa)
